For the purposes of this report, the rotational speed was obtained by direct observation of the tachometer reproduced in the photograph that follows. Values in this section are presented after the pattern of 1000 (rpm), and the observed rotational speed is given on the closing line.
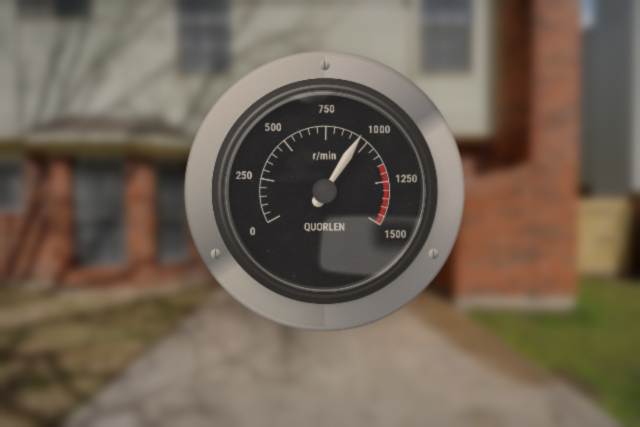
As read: 950 (rpm)
